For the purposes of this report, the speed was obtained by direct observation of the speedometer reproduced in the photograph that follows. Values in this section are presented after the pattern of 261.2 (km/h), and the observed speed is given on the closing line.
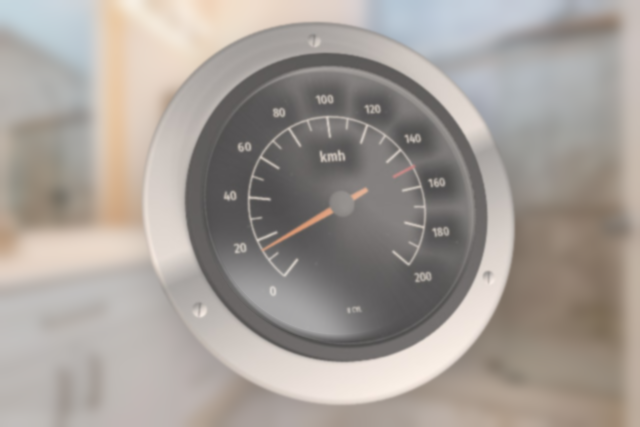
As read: 15 (km/h)
